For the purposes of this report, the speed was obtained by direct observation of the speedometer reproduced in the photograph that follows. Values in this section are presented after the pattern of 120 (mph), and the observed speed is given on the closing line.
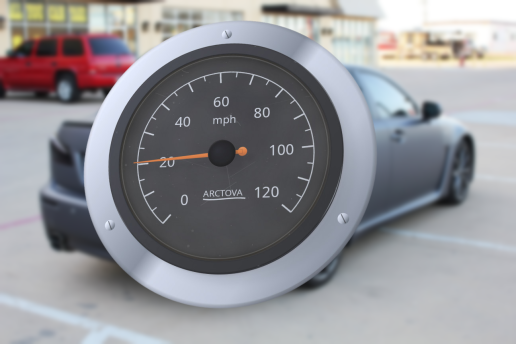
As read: 20 (mph)
